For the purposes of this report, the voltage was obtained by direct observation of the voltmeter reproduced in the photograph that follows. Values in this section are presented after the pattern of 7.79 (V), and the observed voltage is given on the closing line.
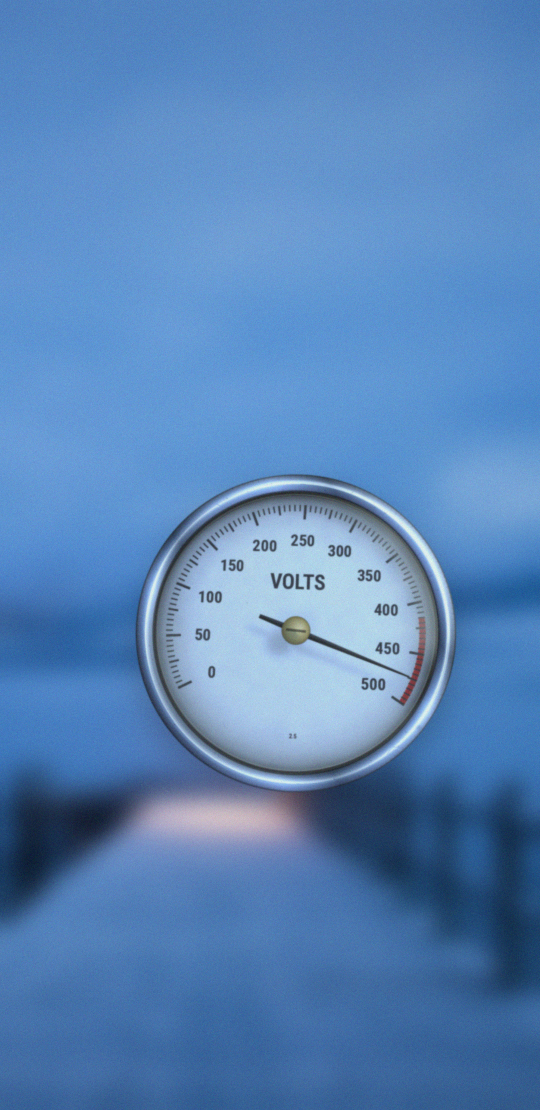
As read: 475 (V)
